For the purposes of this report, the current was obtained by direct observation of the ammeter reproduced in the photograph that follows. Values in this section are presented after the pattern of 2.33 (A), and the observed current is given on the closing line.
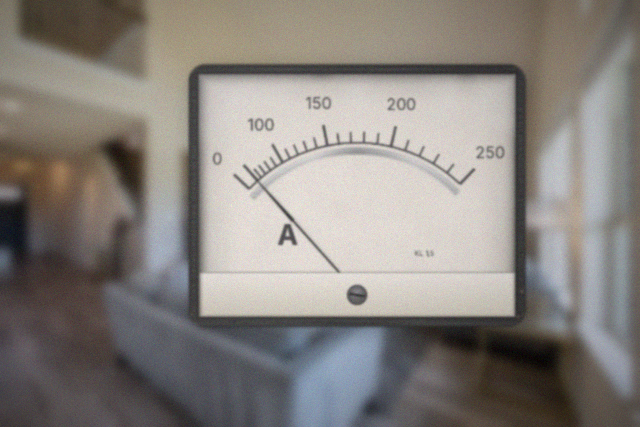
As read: 50 (A)
